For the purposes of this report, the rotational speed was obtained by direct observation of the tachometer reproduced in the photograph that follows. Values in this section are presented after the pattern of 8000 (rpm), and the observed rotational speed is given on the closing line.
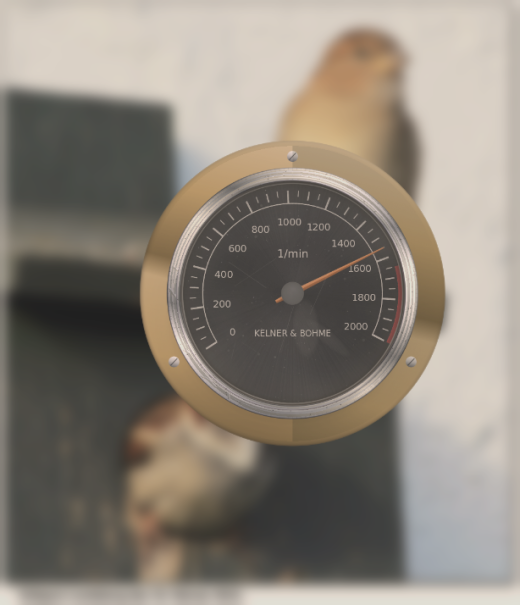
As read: 1550 (rpm)
